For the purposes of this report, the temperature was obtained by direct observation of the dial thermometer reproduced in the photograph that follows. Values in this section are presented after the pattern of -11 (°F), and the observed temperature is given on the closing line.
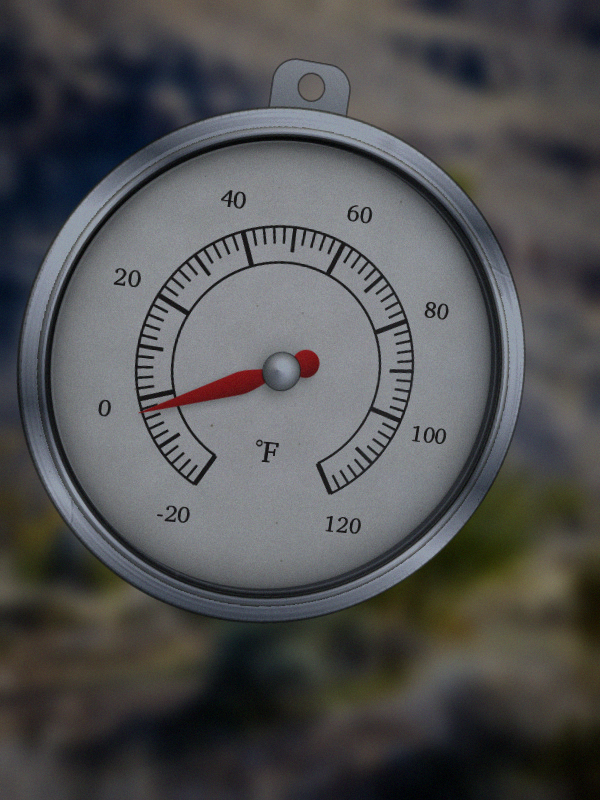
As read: -2 (°F)
